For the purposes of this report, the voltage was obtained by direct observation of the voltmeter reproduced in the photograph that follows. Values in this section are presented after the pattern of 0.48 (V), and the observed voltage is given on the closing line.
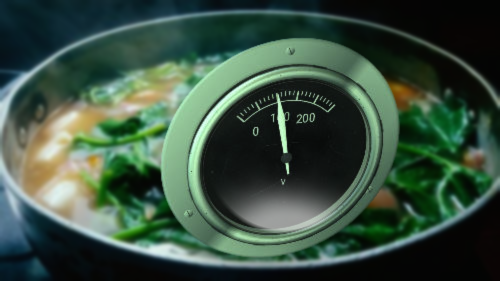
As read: 100 (V)
